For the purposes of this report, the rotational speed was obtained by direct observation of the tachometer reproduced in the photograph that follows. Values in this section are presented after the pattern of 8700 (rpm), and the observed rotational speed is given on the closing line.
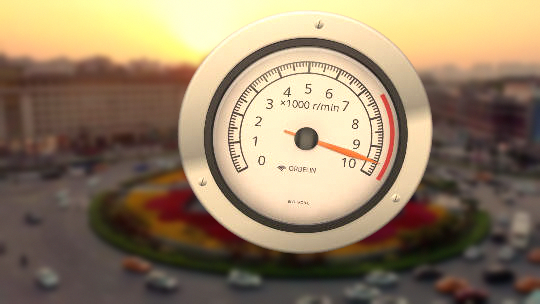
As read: 9500 (rpm)
